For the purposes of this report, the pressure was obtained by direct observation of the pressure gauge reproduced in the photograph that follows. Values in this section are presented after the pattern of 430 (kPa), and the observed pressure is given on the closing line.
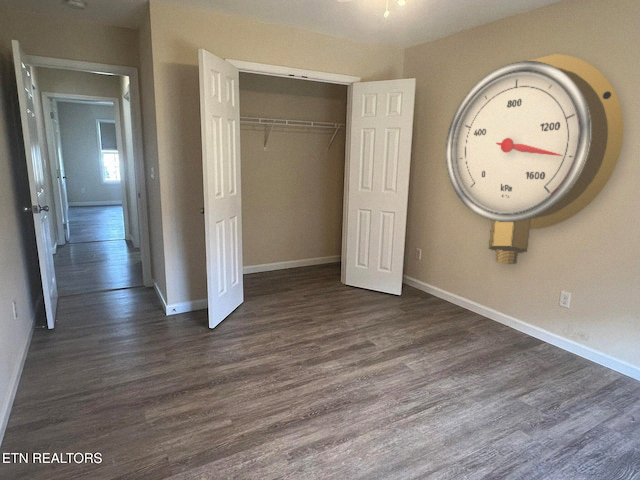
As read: 1400 (kPa)
